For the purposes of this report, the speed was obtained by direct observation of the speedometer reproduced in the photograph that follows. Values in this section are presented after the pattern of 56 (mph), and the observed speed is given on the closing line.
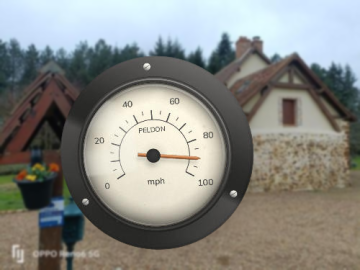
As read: 90 (mph)
